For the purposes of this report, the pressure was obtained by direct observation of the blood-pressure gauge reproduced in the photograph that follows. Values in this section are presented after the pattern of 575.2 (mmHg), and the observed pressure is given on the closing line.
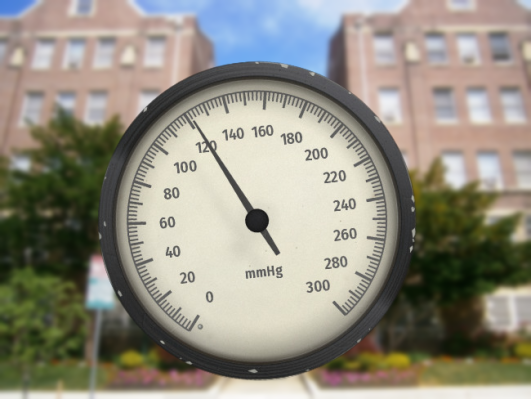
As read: 122 (mmHg)
